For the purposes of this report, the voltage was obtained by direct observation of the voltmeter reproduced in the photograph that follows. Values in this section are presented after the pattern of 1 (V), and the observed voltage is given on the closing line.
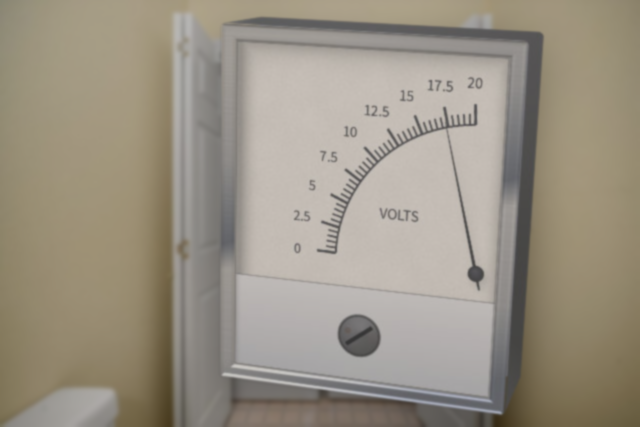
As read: 17.5 (V)
